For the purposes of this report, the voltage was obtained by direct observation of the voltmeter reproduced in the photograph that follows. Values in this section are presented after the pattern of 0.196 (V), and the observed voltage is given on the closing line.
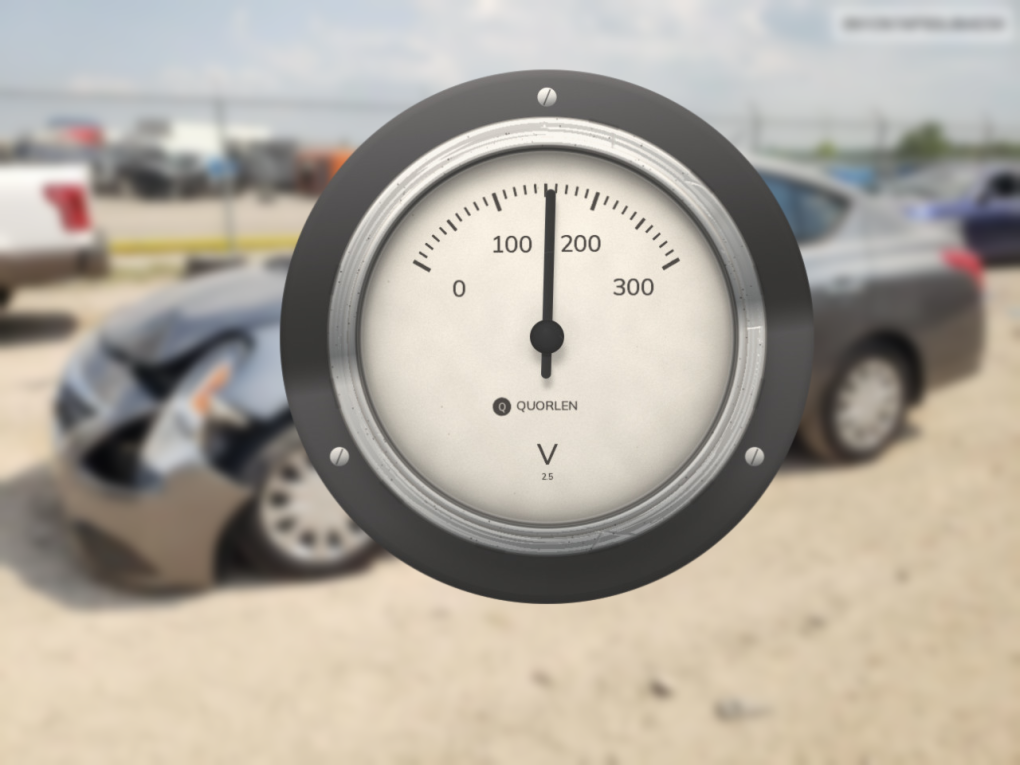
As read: 155 (V)
